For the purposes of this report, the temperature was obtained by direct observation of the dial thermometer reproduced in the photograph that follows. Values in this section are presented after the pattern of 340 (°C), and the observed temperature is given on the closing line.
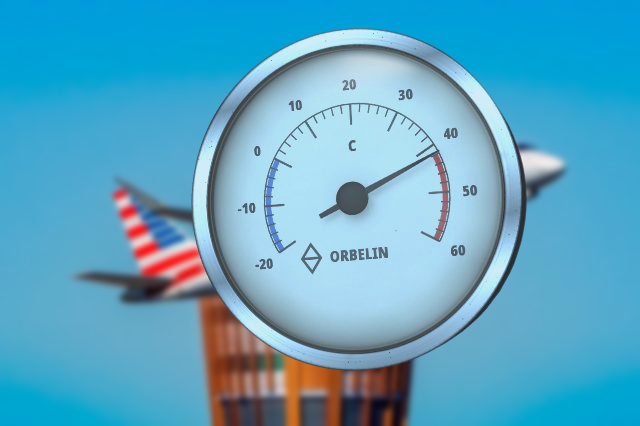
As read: 42 (°C)
